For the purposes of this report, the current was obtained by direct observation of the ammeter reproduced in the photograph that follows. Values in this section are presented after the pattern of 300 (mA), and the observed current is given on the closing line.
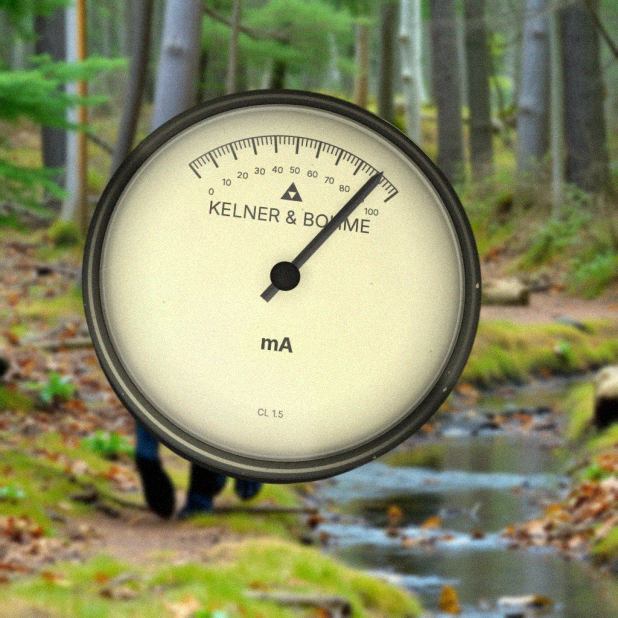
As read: 90 (mA)
